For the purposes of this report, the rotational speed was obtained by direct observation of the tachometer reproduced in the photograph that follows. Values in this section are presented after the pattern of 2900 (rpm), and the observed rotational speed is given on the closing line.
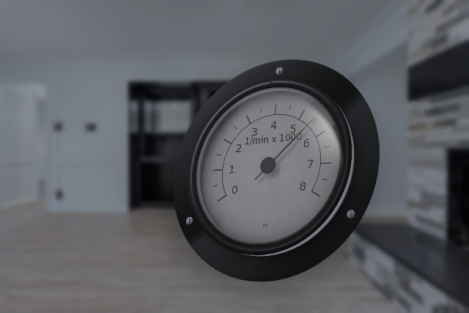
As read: 5500 (rpm)
